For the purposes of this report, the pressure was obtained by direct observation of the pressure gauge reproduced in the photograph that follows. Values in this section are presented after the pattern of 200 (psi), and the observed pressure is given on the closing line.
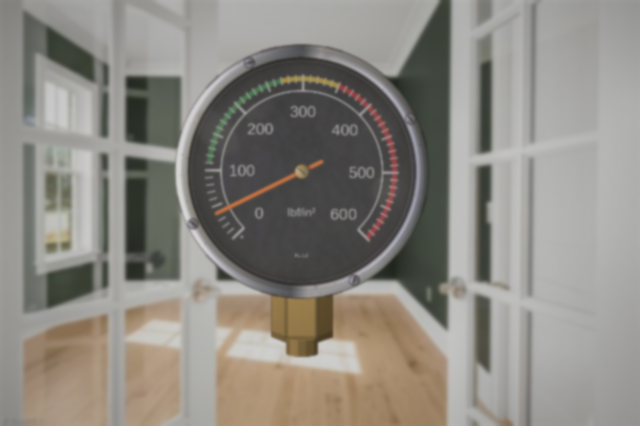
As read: 40 (psi)
